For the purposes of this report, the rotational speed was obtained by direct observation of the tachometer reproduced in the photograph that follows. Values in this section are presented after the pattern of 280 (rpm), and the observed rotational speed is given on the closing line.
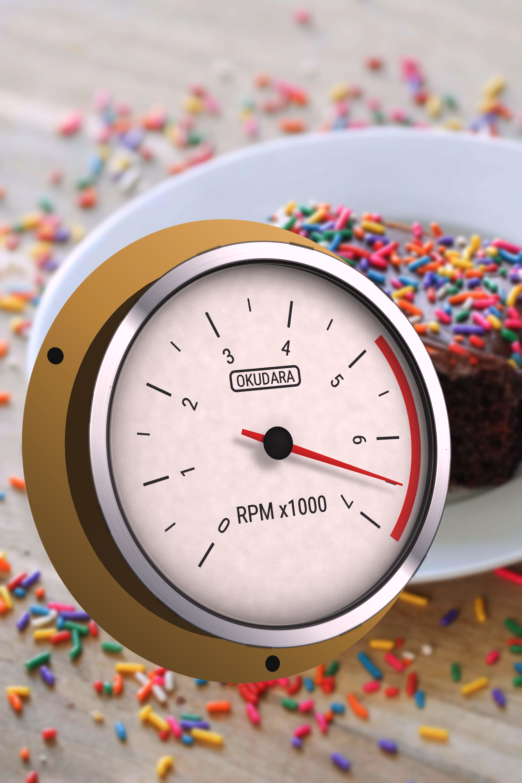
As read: 6500 (rpm)
